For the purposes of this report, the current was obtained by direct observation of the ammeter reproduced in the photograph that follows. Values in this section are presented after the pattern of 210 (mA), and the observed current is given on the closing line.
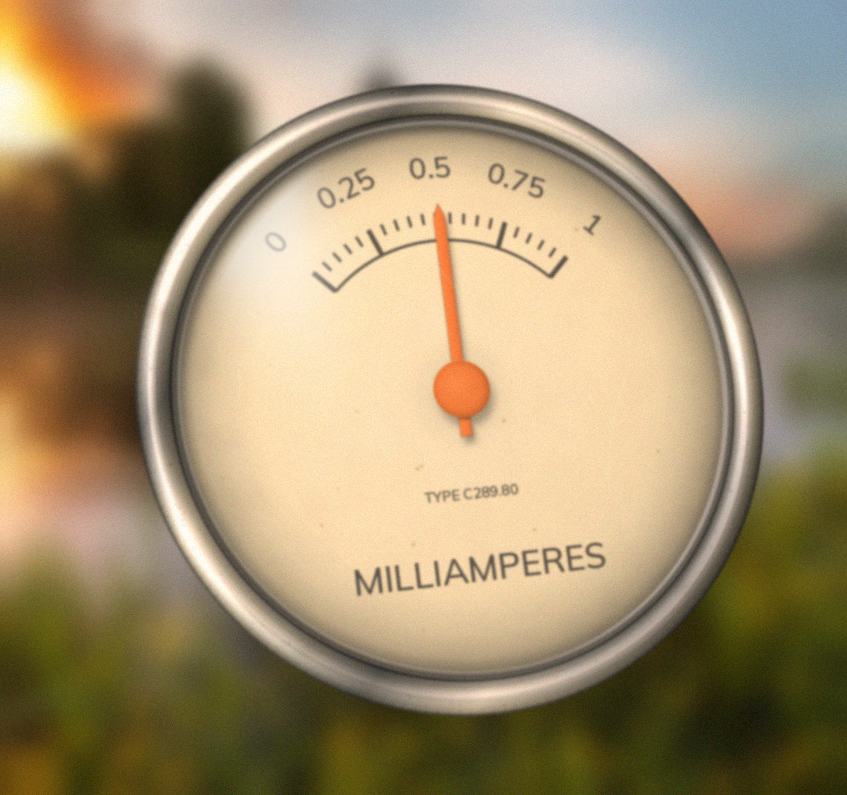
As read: 0.5 (mA)
